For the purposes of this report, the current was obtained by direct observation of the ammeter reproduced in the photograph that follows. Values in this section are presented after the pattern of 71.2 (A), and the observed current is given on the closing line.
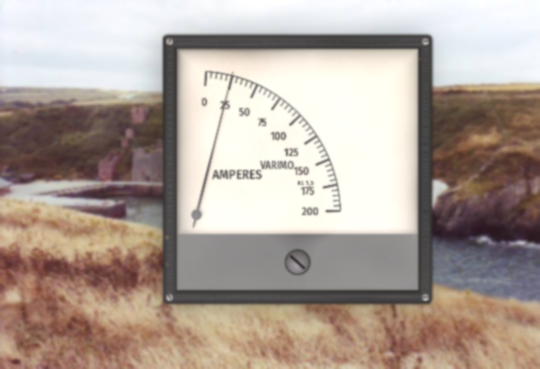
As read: 25 (A)
